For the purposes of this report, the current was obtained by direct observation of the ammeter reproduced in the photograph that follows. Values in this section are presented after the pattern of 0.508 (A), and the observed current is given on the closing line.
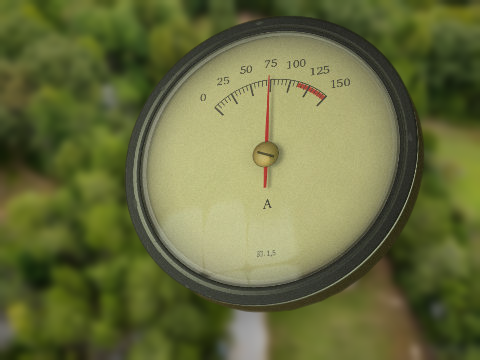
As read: 75 (A)
